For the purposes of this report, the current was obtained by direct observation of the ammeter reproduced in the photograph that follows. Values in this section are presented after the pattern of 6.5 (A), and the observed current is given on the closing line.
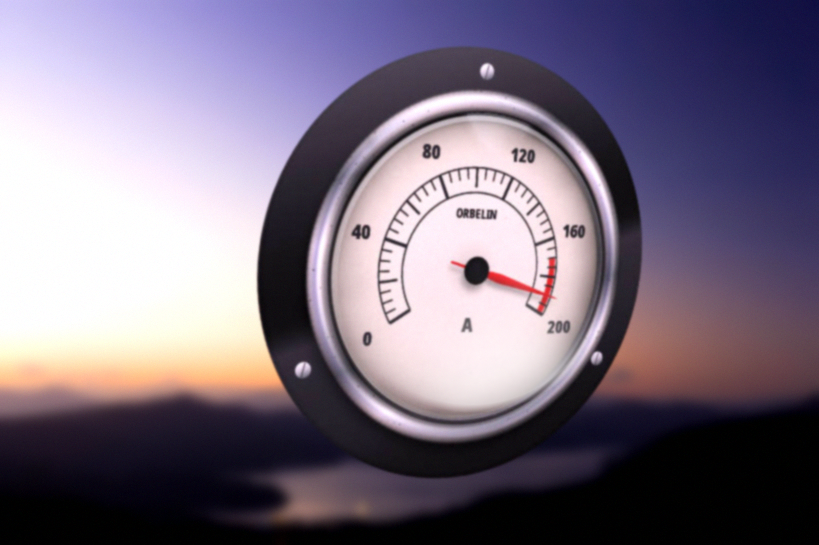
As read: 190 (A)
